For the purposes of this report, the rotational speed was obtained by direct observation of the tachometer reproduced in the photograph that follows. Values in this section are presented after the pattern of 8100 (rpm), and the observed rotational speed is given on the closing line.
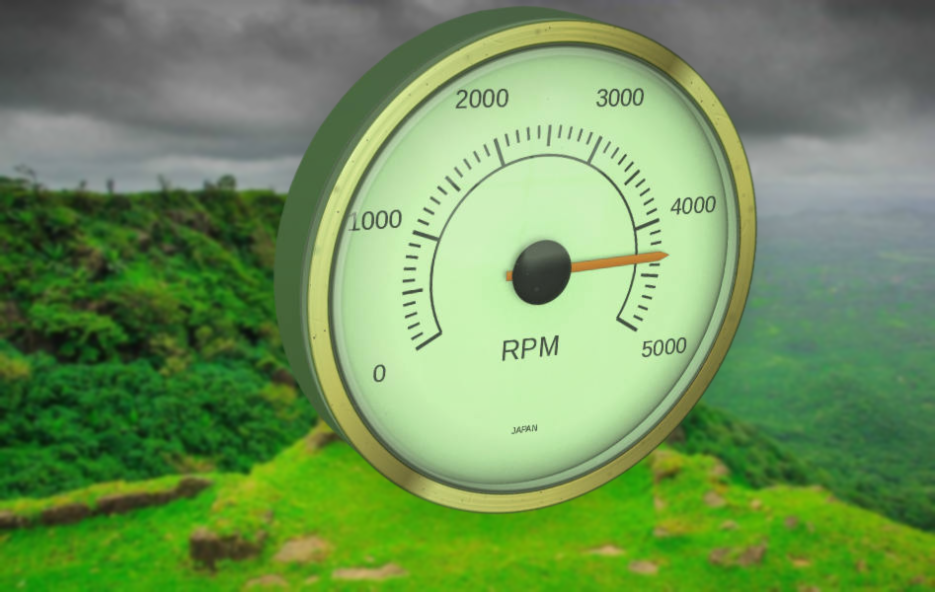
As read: 4300 (rpm)
